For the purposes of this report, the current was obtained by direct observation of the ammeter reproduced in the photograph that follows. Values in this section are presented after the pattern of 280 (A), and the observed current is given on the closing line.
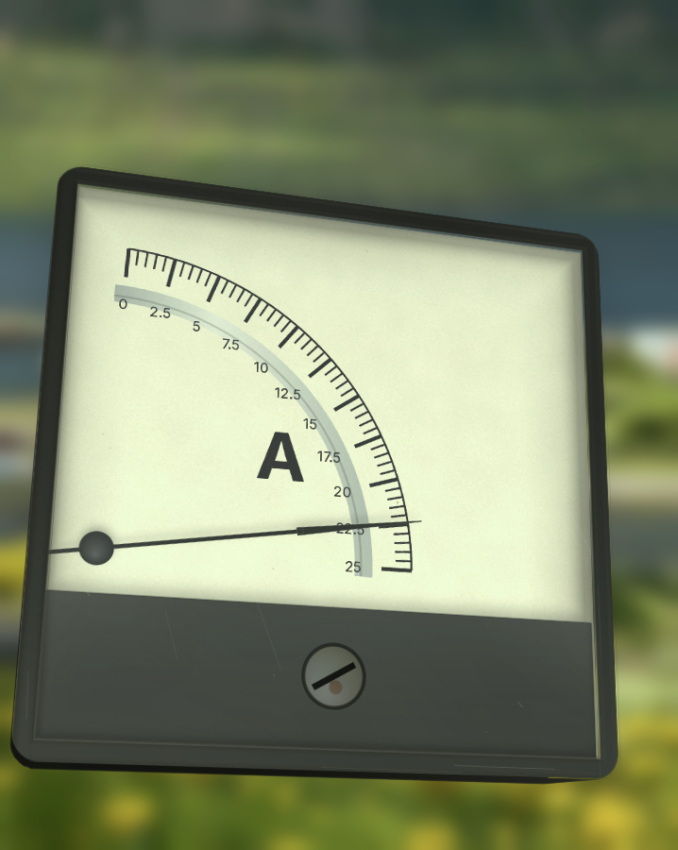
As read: 22.5 (A)
